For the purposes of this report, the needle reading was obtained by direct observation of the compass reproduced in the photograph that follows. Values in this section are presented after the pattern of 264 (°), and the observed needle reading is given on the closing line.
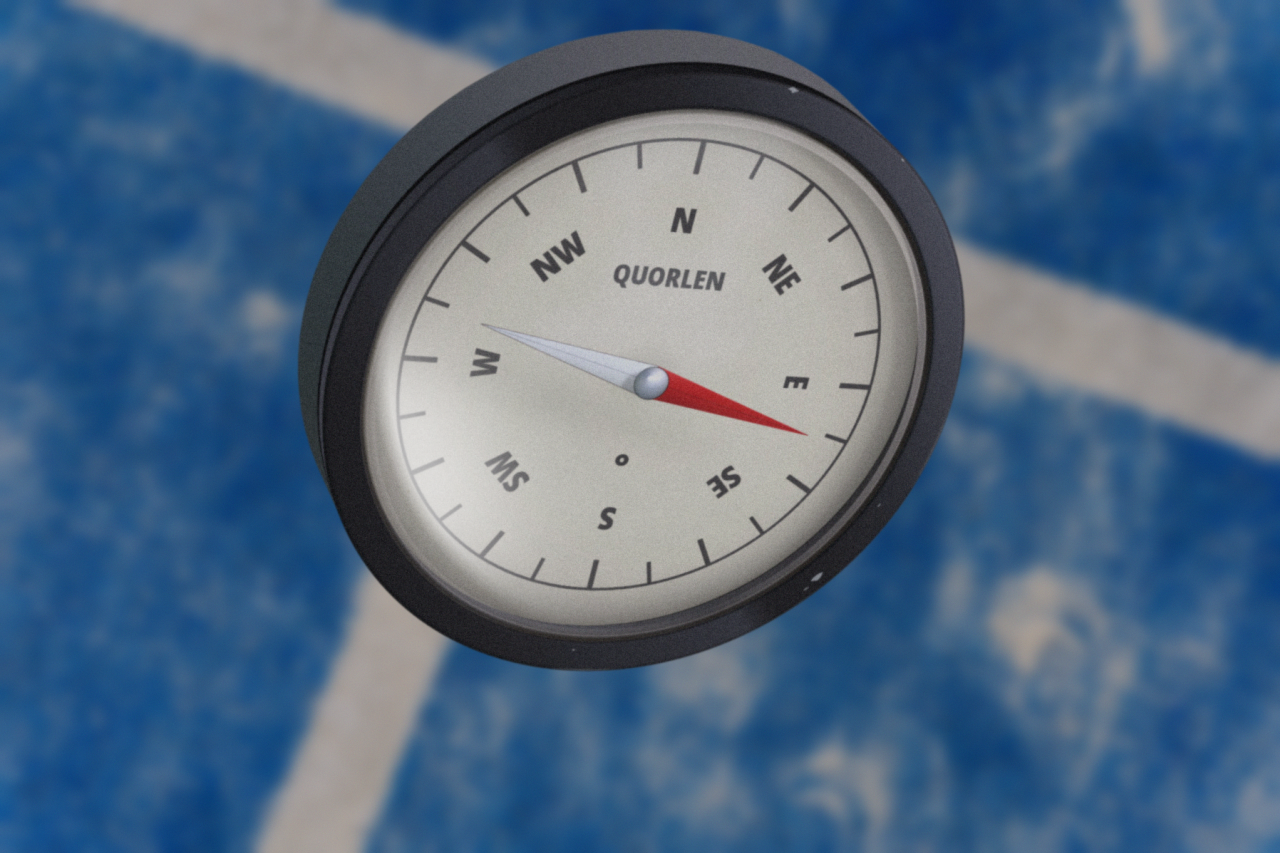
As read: 105 (°)
